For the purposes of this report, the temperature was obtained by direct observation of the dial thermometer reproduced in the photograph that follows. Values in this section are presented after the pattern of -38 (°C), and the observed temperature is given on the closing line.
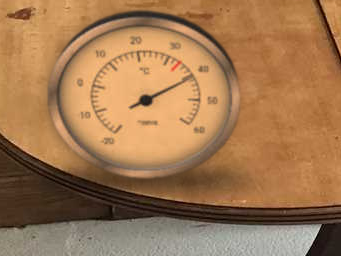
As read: 40 (°C)
